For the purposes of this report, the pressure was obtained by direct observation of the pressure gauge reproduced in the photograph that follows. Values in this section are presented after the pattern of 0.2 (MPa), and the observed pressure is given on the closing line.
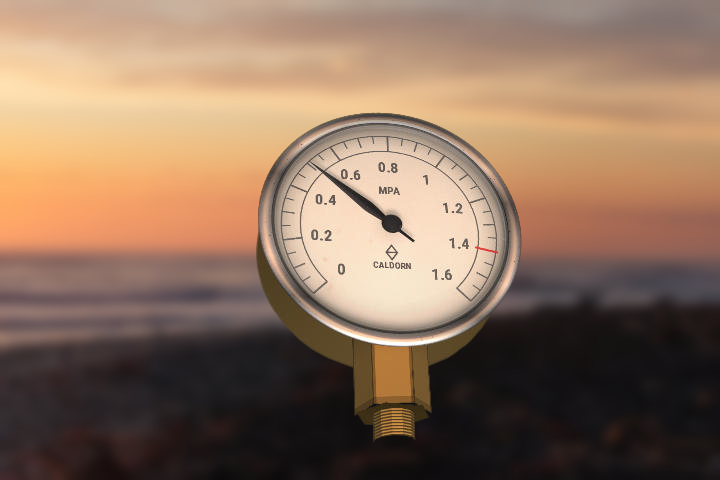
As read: 0.5 (MPa)
